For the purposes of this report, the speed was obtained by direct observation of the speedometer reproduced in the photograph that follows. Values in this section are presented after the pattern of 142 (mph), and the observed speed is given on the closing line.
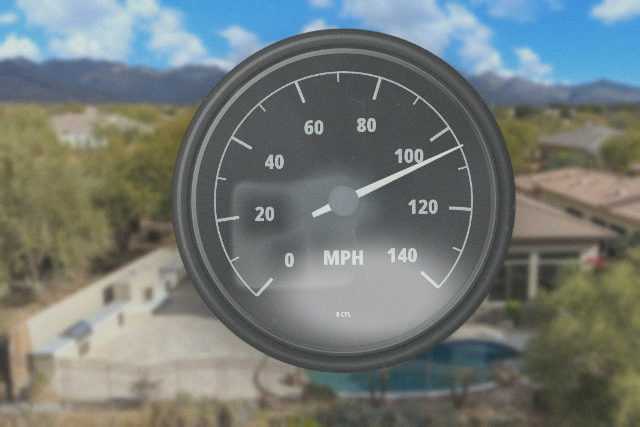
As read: 105 (mph)
